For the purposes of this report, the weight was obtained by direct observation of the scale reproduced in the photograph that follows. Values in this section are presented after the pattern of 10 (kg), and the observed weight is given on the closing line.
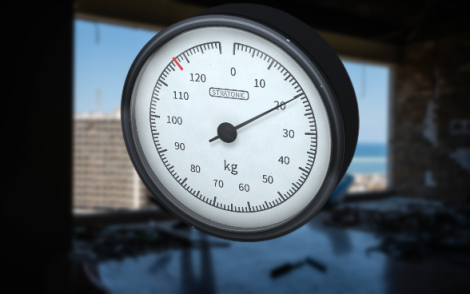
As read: 20 (kg)
